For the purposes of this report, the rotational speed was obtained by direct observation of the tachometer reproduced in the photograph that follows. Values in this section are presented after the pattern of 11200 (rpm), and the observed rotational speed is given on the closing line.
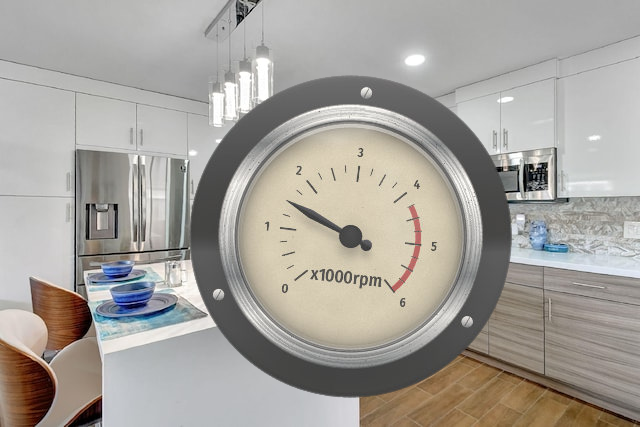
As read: 1500 (rpm)
